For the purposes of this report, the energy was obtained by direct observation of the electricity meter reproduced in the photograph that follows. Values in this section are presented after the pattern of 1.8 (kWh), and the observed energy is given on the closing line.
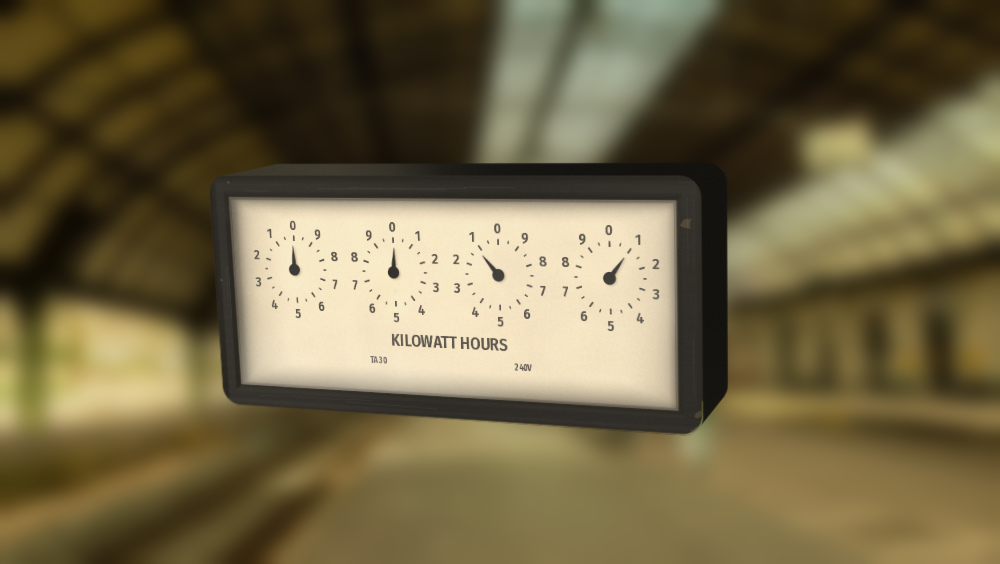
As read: 11 (kWh)
